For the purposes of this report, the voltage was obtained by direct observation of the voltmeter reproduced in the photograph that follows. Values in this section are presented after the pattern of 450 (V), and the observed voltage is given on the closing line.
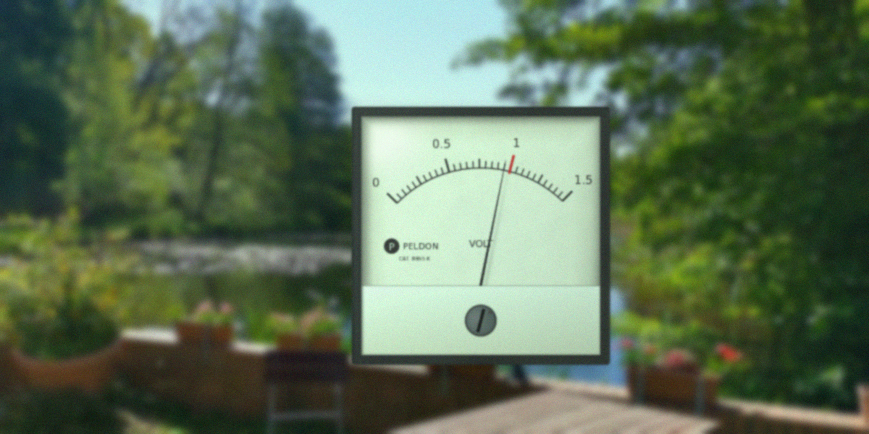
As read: 0.95 (V)
